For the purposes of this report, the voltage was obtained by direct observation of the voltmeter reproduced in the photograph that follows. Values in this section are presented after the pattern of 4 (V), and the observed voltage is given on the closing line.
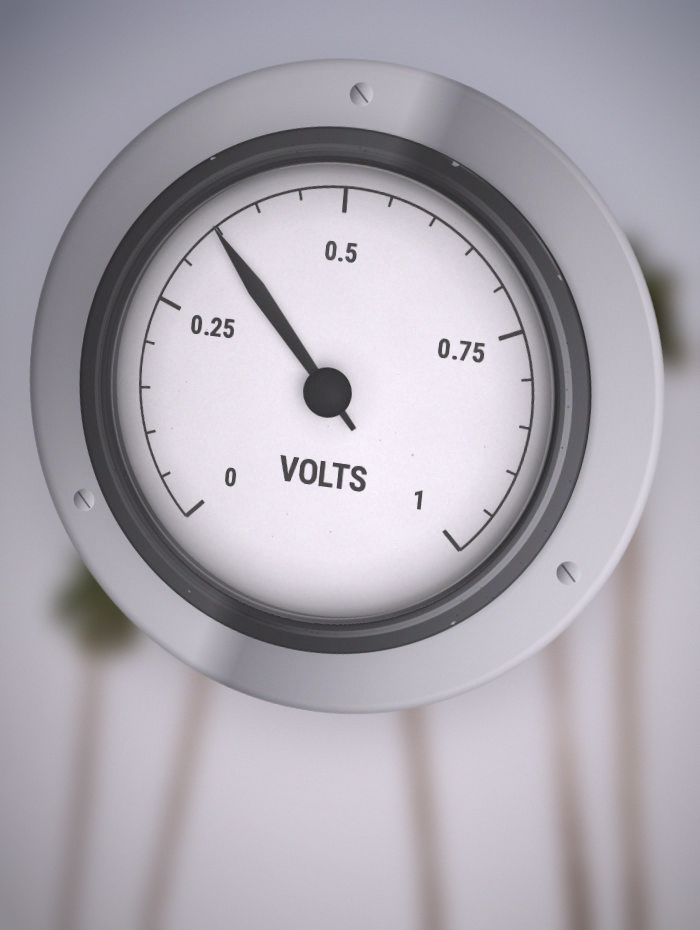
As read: 0.35 (V)
